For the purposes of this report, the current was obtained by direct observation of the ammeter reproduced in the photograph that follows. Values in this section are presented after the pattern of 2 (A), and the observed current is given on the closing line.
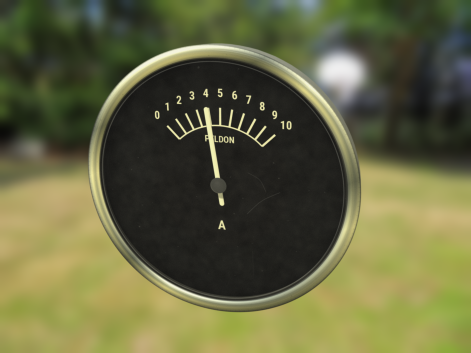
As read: 4 (A)
